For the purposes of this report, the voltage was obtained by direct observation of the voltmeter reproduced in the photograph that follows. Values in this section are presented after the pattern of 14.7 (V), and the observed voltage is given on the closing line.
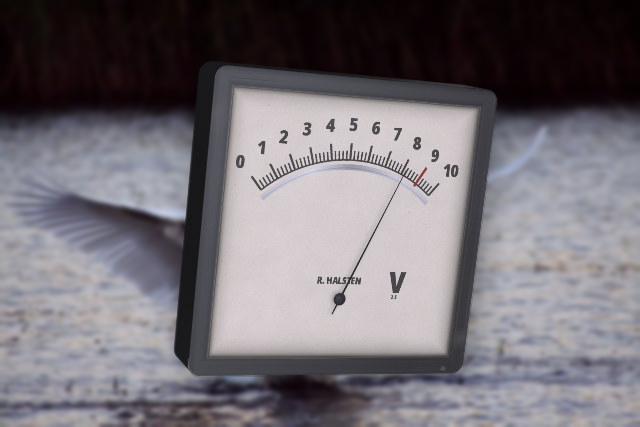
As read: 8 (V)
